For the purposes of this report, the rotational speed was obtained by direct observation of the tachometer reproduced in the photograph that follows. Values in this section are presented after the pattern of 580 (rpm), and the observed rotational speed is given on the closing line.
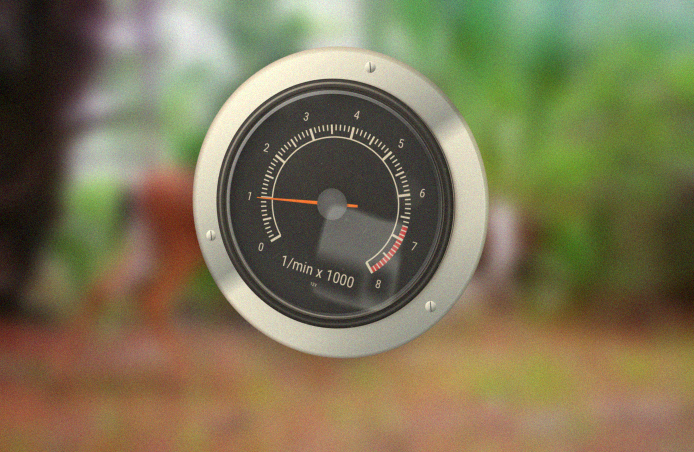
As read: 1000 (rpm)
